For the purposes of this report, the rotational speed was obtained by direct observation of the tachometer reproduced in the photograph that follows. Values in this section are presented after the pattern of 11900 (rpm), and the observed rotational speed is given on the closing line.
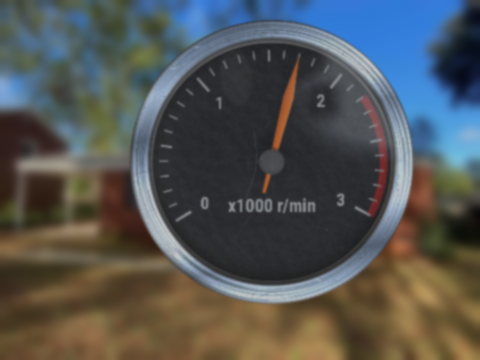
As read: 1700 (rpm)
